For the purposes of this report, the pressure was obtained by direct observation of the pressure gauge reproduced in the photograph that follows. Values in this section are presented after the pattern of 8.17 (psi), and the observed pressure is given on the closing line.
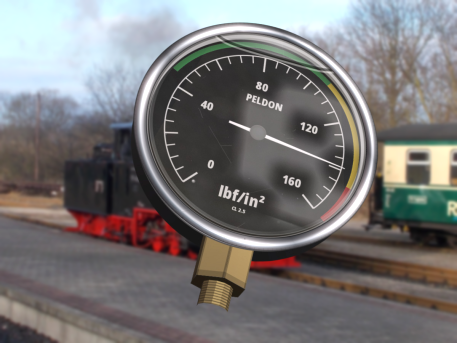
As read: 140 (psi)
